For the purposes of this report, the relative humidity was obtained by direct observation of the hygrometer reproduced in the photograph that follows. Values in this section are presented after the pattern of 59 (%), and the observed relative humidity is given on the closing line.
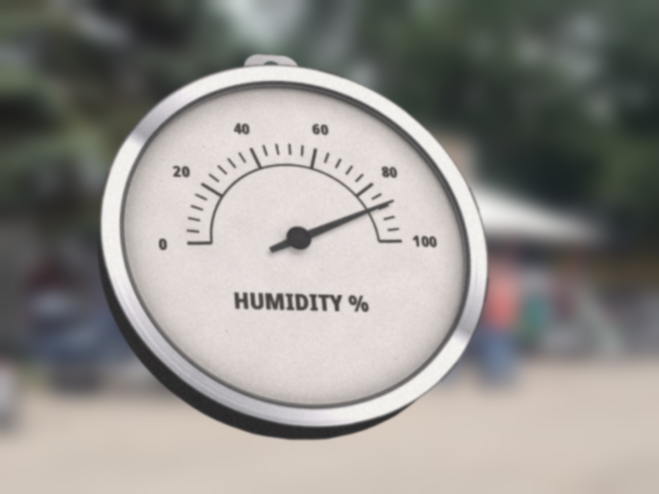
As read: 88 (%)
